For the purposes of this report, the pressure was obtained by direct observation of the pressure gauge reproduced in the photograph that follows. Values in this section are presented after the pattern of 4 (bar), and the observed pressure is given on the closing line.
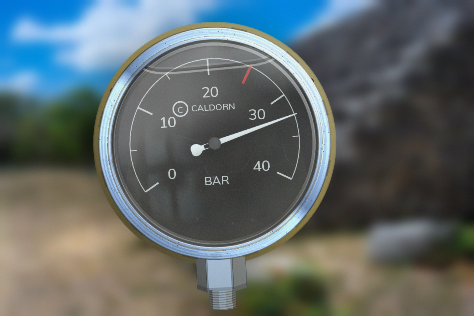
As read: 32.5 (bar)
